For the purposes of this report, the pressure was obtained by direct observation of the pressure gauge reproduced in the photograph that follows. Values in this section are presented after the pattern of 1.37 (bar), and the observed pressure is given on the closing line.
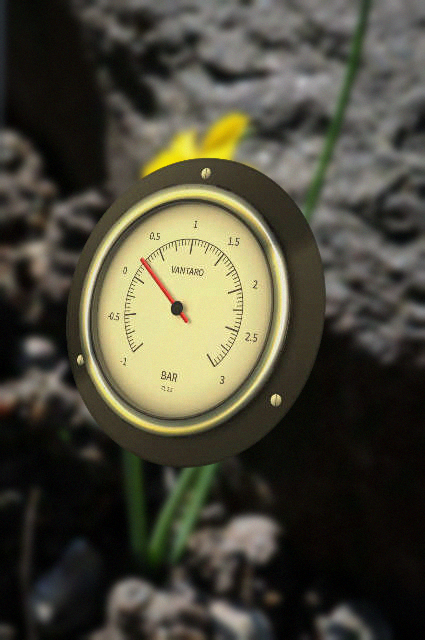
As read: 0.25 (bar)
